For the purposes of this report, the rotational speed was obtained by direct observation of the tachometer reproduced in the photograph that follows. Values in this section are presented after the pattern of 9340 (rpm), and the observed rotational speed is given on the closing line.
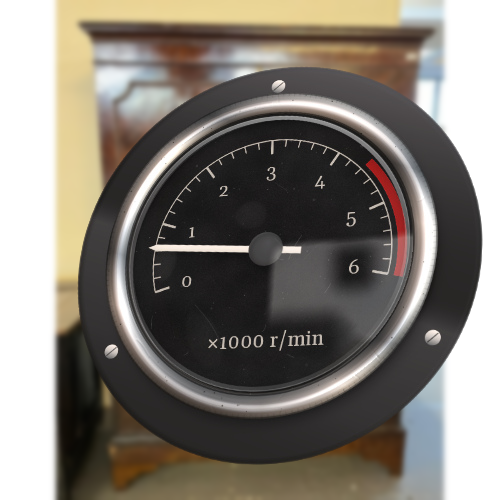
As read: 600 (rpm)
